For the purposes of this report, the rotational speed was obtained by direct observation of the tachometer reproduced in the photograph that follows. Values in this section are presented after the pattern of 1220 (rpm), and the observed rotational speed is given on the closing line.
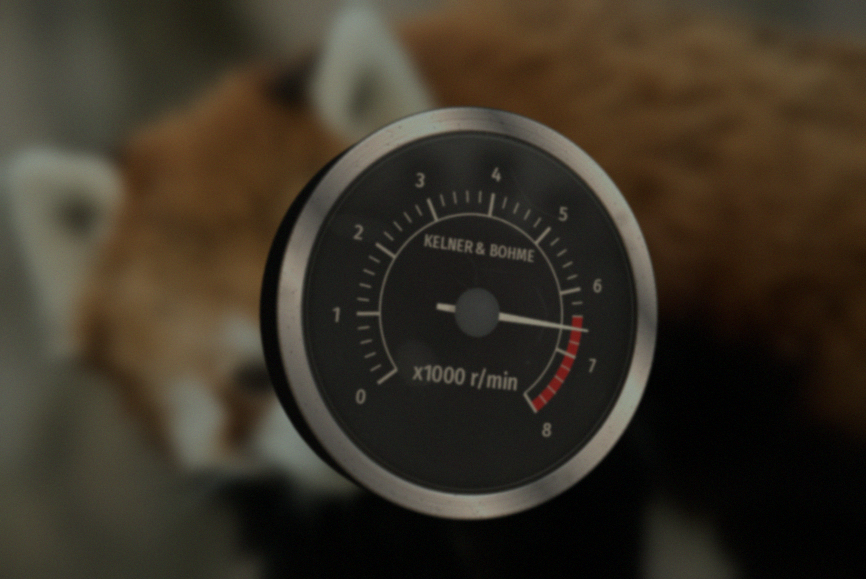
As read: 6600 (rpm)
